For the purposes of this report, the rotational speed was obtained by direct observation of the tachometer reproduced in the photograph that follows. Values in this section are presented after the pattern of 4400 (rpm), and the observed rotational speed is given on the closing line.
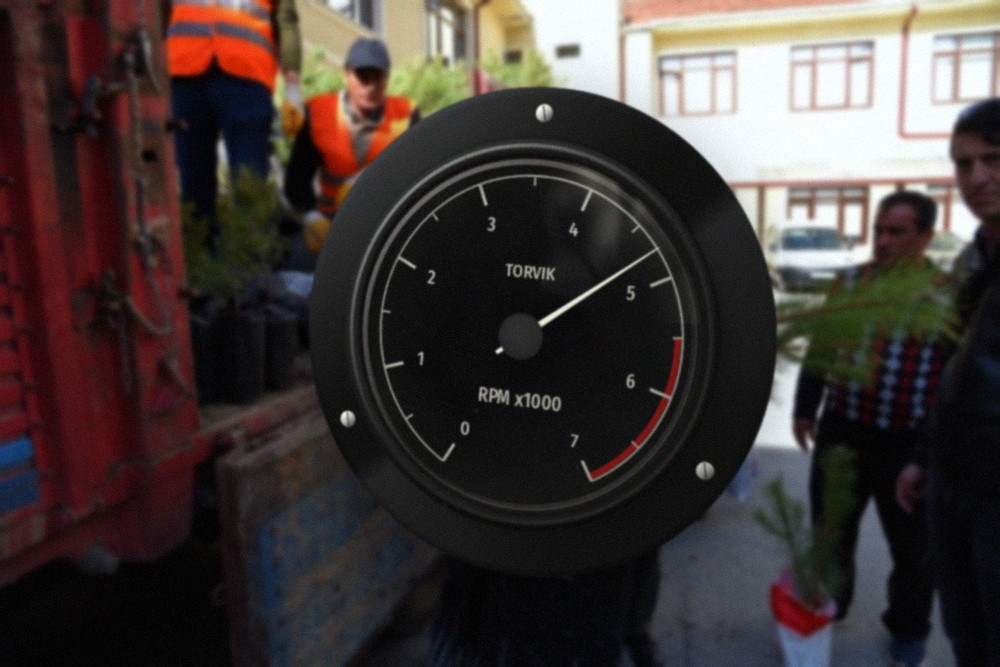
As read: 4750 (rpm)
